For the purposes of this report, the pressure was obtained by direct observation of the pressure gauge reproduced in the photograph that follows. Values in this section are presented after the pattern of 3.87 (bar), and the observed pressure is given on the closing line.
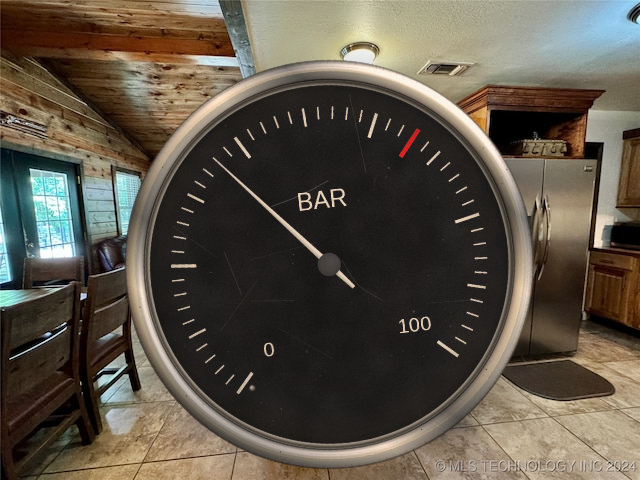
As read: 36 (bar)
